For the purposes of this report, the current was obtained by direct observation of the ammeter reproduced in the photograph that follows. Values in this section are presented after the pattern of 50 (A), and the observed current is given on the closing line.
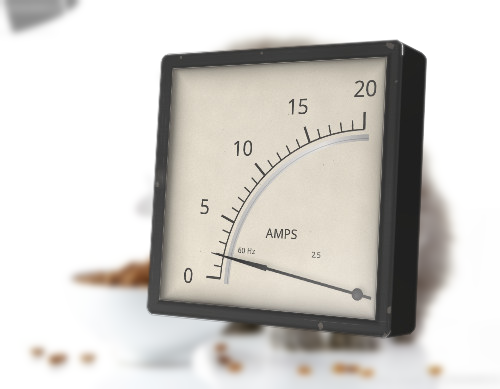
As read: 2 (A)
